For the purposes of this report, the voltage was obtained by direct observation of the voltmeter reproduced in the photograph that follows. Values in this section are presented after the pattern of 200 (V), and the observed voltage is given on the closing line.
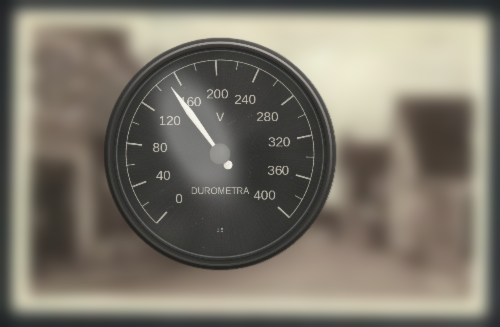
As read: 150 (V)
